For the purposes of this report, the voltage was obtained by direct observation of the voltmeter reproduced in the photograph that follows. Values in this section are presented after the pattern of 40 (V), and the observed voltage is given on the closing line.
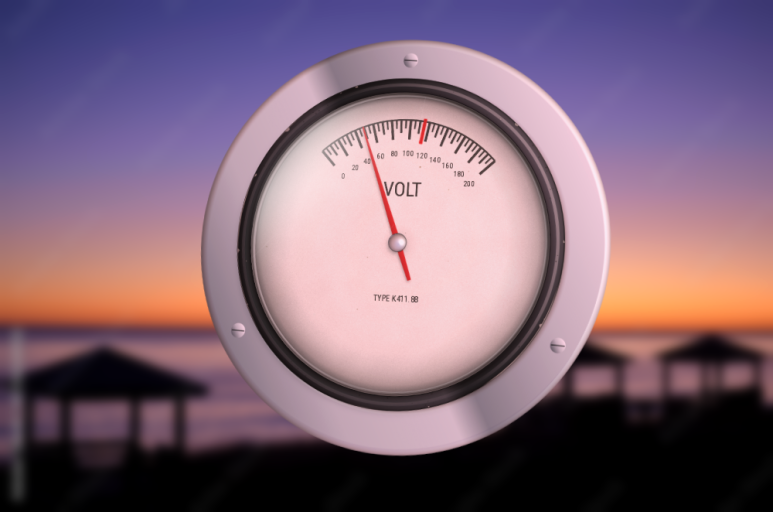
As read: 50 (V)
